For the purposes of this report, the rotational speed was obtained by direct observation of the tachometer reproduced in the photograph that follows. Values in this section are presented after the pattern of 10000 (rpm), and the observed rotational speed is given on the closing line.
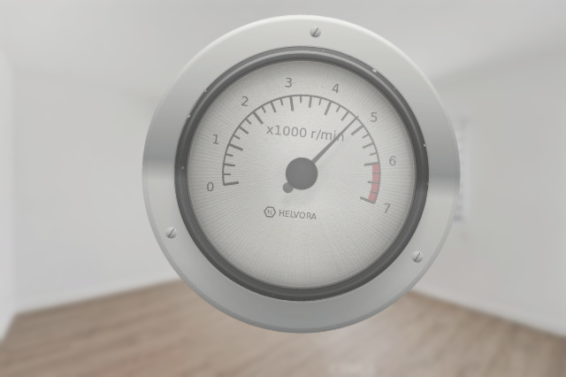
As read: 4750 (rpm)
